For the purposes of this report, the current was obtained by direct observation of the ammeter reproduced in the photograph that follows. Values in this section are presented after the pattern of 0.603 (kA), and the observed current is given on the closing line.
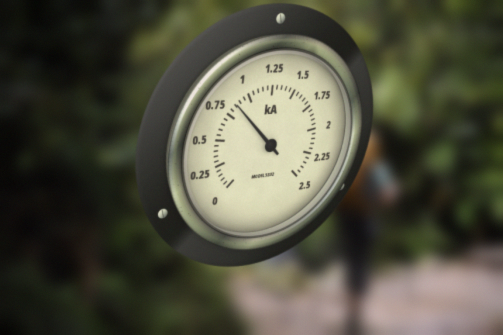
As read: 0.85 (kA)
